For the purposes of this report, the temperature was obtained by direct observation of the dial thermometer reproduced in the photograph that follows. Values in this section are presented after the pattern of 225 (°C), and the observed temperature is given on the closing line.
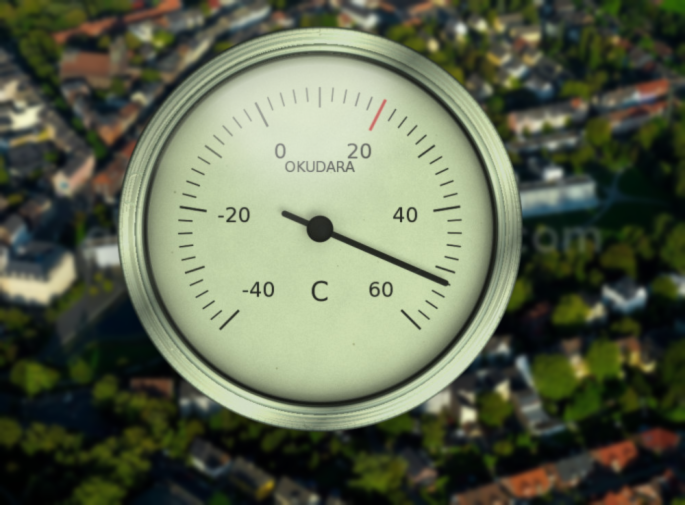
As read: 52 (°C)
